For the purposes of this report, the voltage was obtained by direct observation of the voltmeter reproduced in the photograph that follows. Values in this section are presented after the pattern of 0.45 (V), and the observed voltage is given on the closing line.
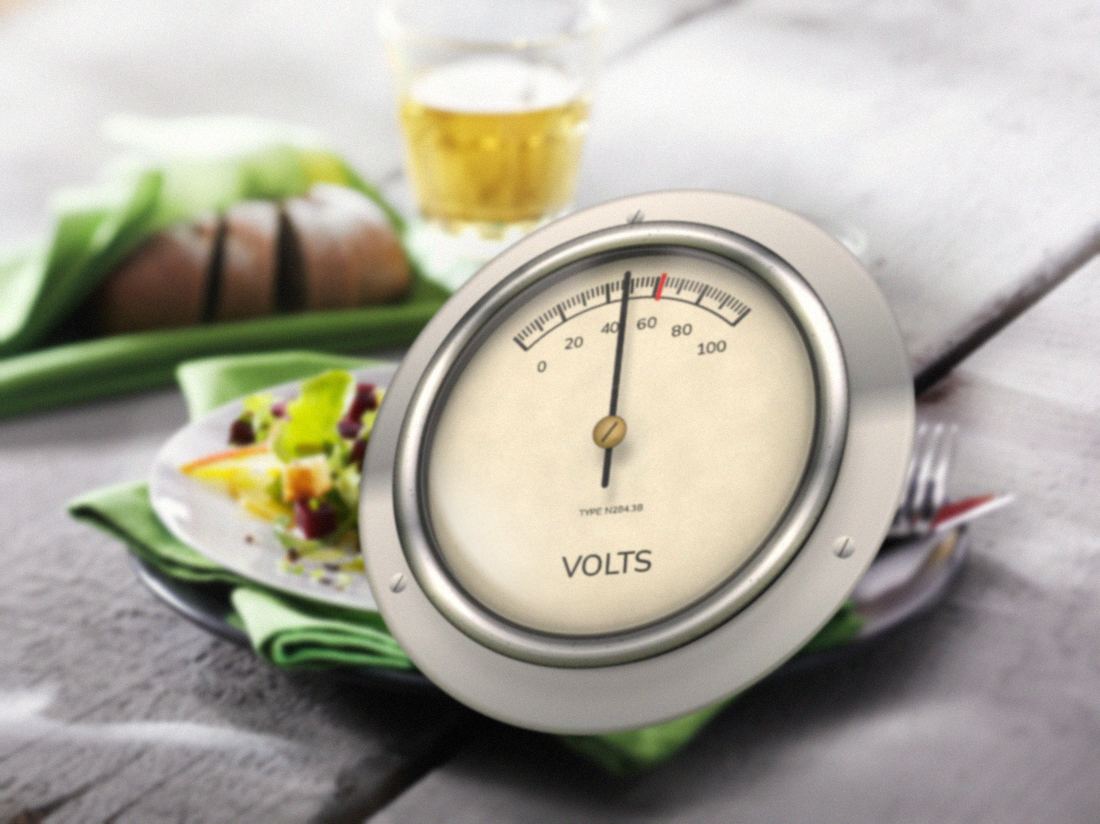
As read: 50 (V)
